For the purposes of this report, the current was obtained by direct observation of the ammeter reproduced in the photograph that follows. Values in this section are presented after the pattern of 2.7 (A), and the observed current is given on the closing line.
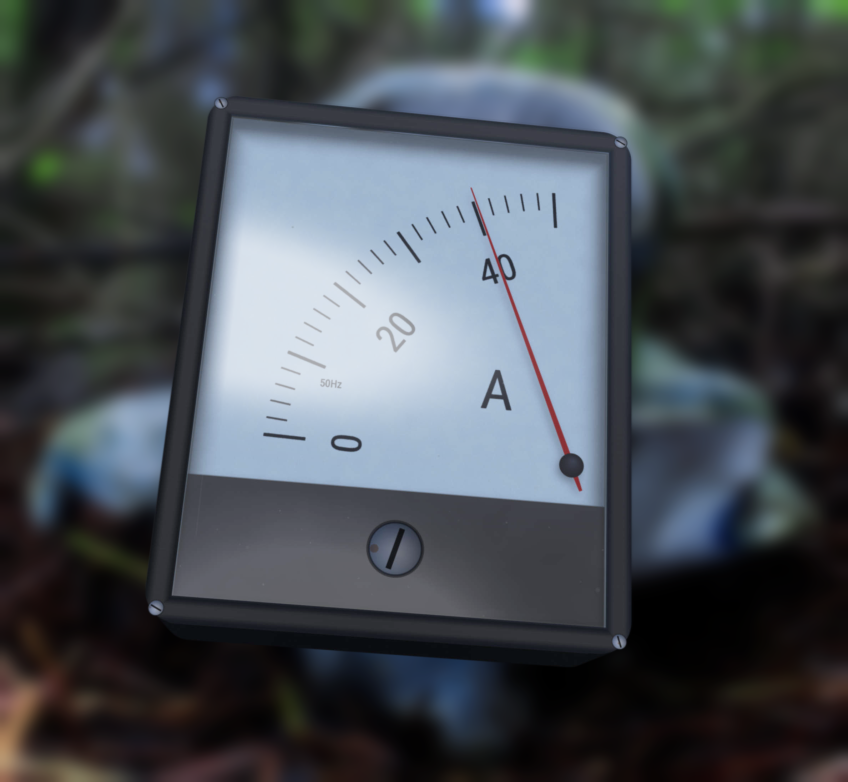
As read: 40 (A)
